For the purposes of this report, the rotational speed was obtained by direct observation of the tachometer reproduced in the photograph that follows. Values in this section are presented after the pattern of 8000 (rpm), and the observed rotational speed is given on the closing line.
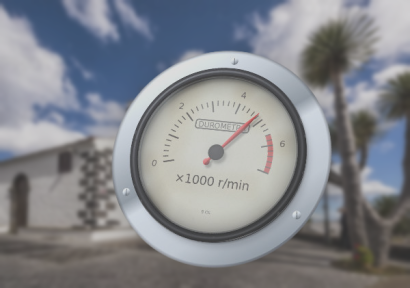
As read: 4800 (rpm)
